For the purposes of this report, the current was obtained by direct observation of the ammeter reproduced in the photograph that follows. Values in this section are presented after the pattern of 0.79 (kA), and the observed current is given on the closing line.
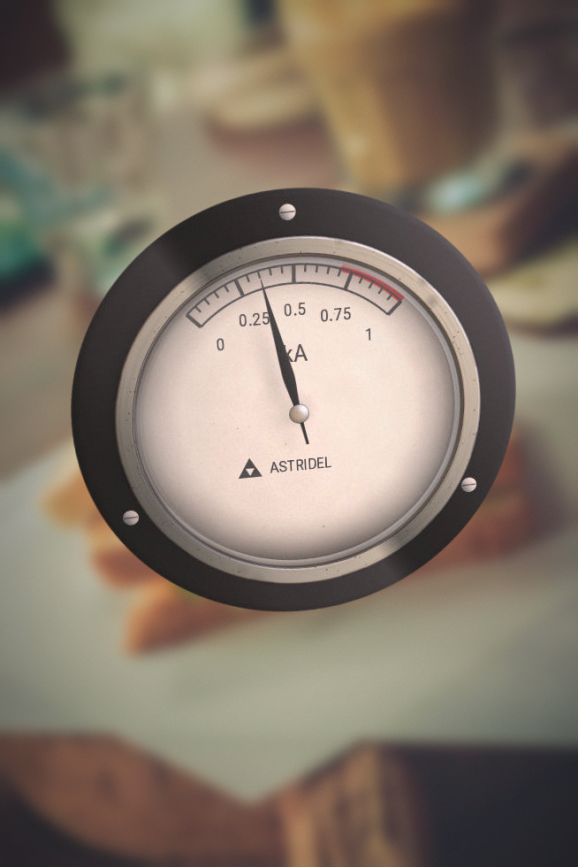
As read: 0.35 (kA)
